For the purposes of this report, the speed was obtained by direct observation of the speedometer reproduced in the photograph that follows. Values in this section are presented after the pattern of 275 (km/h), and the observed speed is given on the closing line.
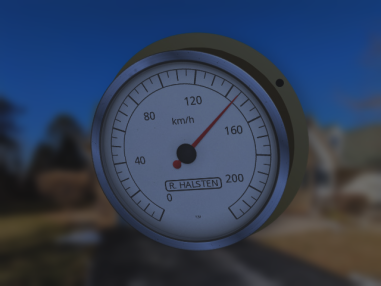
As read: 145 (km/h)
